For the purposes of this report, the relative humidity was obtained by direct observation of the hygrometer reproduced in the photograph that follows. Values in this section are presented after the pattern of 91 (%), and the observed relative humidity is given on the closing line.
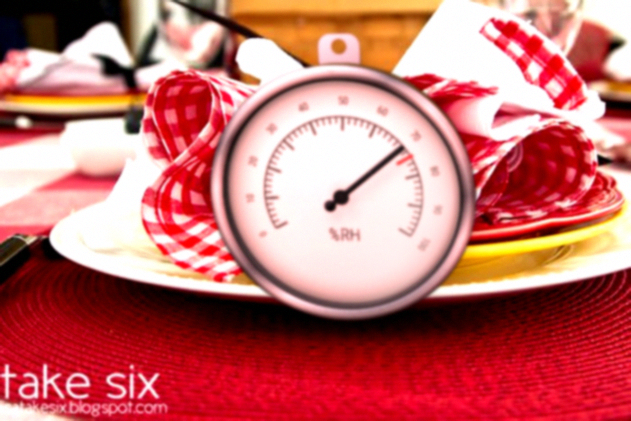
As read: 70 (%)
